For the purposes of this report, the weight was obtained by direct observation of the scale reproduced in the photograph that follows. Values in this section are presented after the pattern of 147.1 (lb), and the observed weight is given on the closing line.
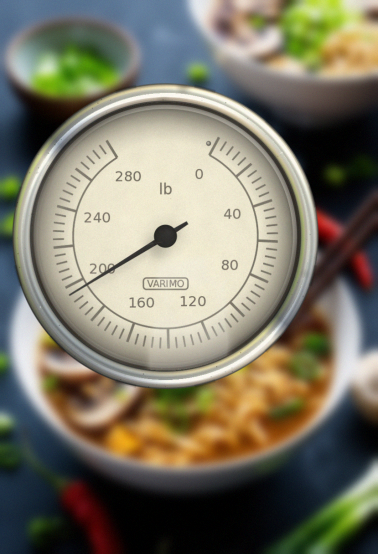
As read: 196 (lb)
